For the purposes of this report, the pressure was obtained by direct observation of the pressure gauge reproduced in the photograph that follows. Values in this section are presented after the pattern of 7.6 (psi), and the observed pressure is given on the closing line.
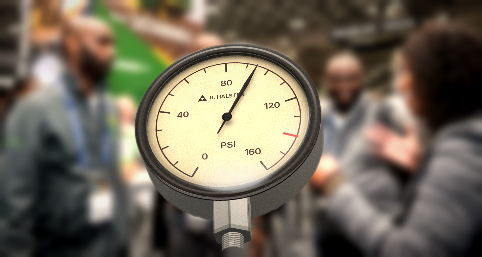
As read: 95 (psi)
